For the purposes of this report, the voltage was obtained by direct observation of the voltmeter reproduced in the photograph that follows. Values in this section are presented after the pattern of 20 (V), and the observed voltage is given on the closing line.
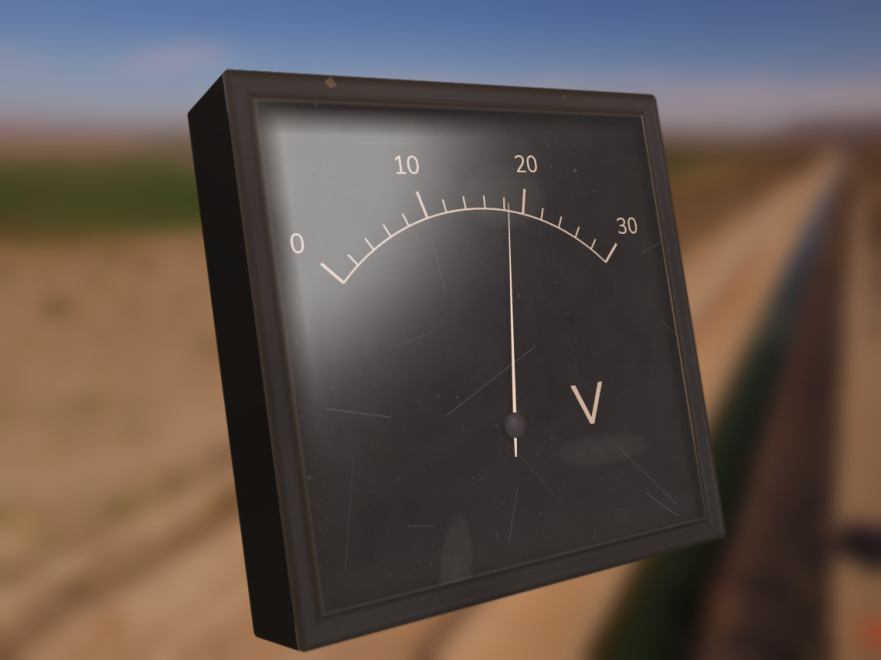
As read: 18 (V)
